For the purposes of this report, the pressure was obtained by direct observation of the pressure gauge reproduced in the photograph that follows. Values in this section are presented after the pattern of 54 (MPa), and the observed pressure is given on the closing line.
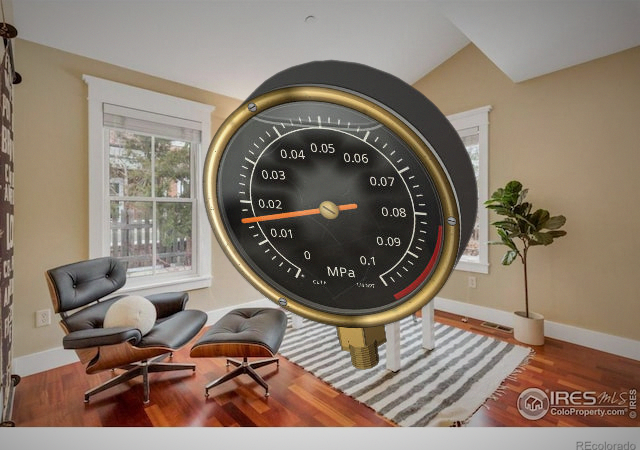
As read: 0.016 (MPa)
